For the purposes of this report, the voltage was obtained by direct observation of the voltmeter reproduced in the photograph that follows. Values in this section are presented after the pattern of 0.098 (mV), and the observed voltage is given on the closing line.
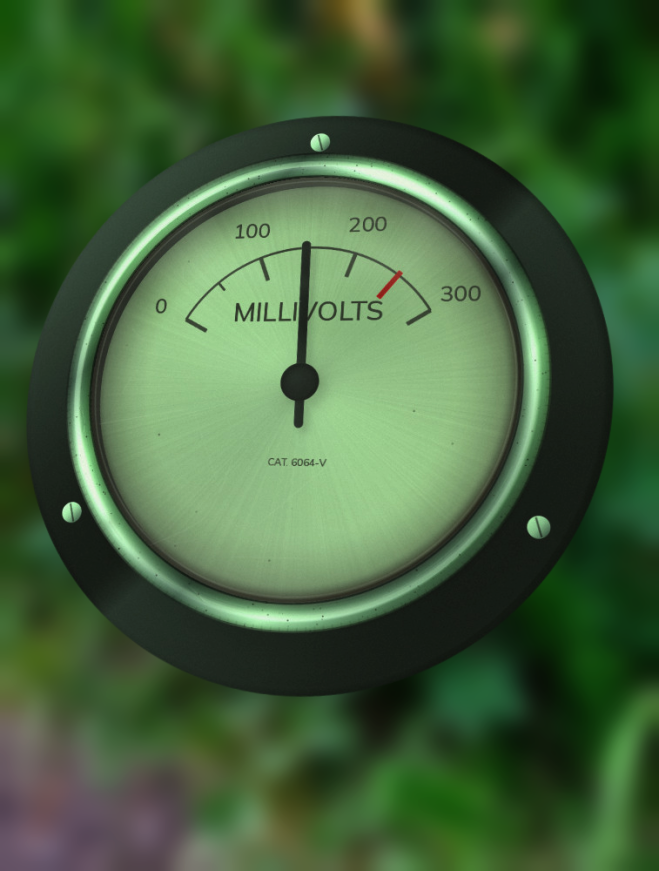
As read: 150 (mV)
